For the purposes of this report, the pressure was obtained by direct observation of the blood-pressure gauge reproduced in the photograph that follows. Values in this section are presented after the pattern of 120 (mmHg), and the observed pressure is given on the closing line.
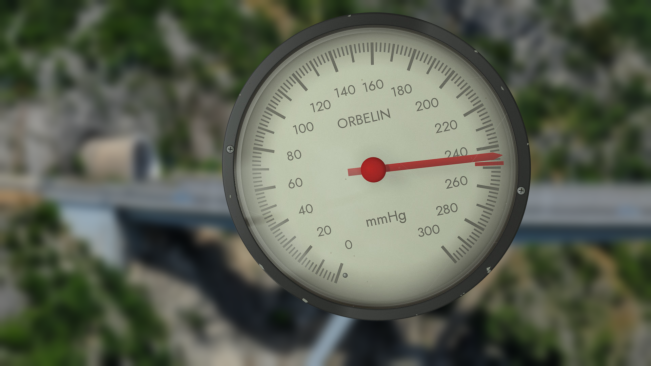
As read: 244 (mmHg)
